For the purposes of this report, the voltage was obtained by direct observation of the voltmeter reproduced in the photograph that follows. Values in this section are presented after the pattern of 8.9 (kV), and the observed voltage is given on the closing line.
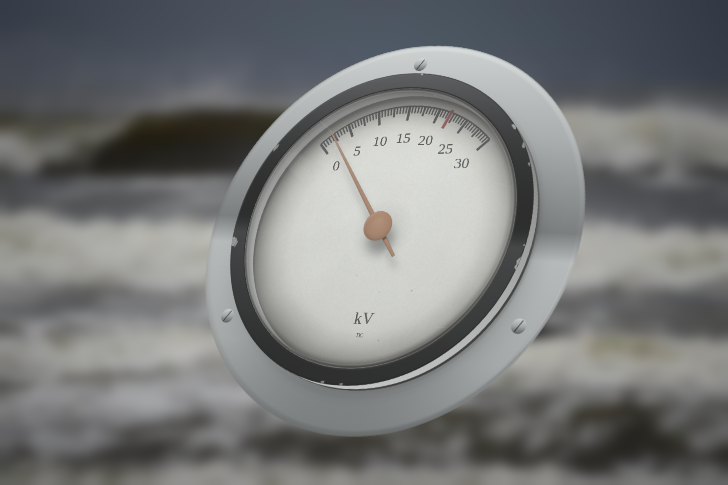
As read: 2.5 (kV)
